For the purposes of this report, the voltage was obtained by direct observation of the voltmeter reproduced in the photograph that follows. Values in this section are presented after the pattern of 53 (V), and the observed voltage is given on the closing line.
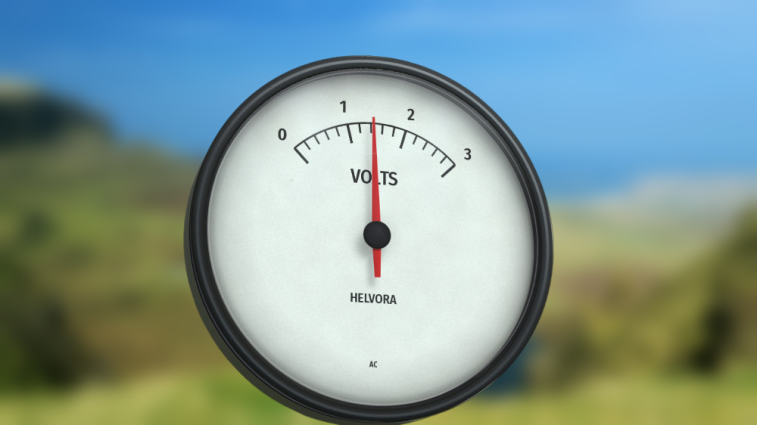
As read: 1.4 (V)
